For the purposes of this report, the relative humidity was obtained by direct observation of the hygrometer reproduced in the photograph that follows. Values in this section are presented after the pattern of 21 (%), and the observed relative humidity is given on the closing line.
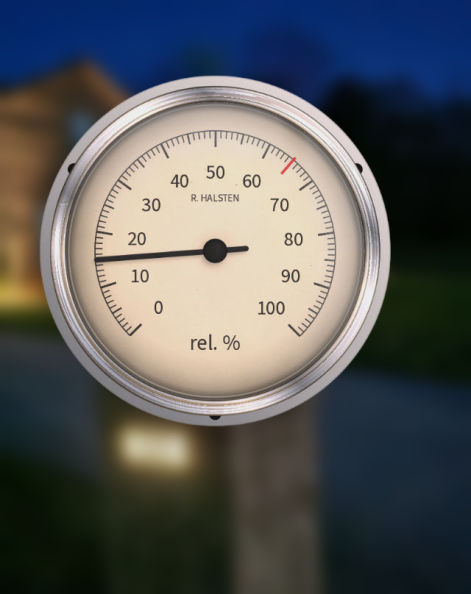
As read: 15 (%)
